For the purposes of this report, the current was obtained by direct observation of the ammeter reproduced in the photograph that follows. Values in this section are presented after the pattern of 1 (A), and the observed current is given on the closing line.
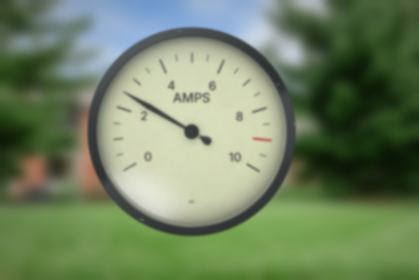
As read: 2.5 (A)
